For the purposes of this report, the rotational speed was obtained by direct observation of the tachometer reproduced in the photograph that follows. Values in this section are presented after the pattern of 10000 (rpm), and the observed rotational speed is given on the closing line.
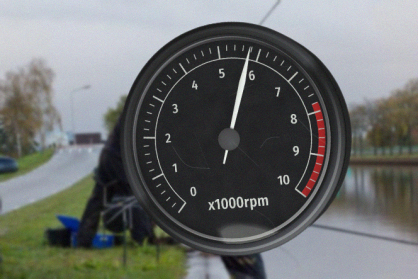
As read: 5800 (rpm)
